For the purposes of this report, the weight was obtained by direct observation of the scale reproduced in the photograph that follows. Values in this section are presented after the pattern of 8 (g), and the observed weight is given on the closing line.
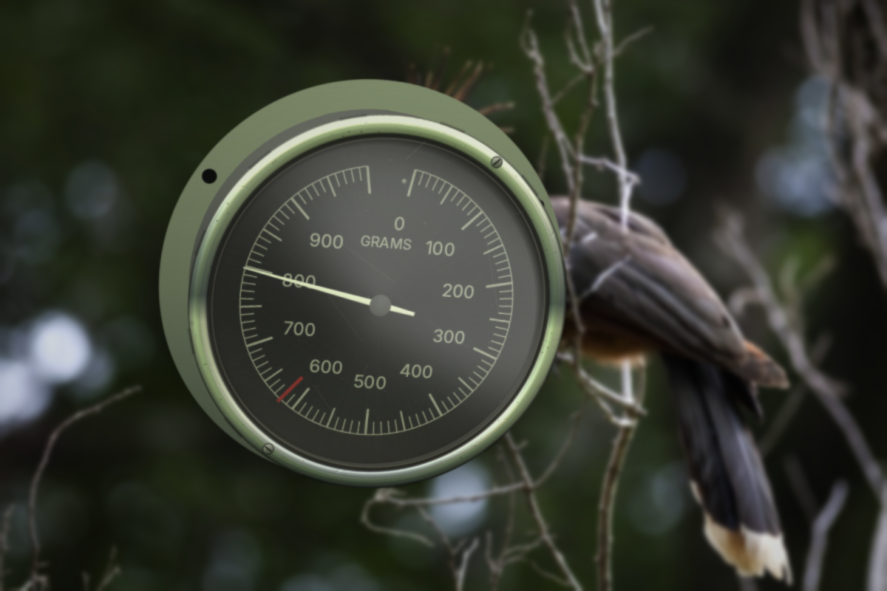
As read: 800 (g)
